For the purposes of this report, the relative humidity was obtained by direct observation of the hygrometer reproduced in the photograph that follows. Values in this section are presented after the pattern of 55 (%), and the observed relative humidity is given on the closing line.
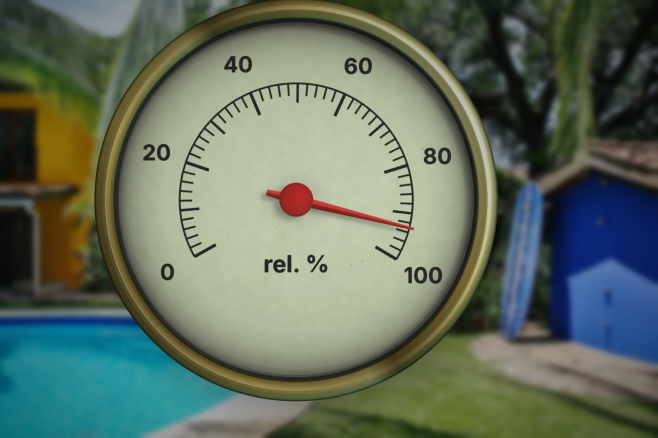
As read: 93 (%)
